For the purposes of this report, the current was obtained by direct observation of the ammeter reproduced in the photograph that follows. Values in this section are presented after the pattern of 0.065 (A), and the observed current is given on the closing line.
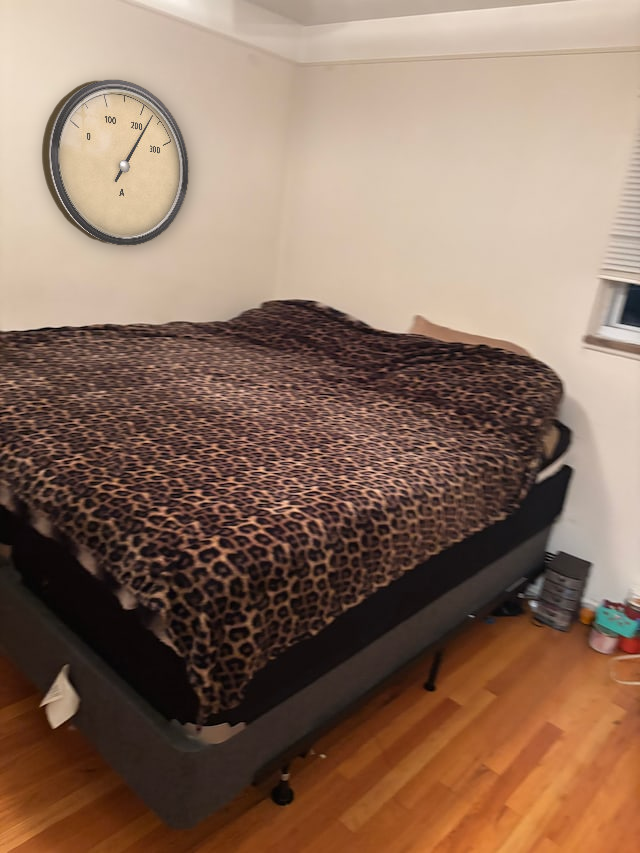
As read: 225 (A)
